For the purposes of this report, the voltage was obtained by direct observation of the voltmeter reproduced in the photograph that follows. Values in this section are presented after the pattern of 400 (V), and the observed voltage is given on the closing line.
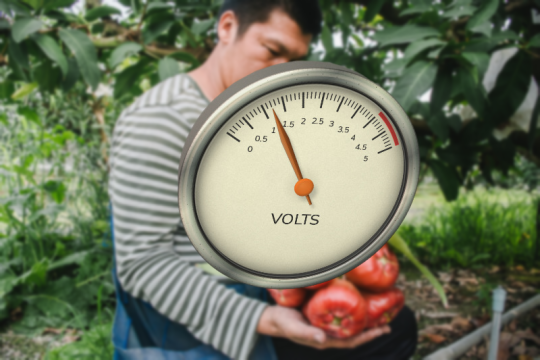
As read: 1.2 (V)
